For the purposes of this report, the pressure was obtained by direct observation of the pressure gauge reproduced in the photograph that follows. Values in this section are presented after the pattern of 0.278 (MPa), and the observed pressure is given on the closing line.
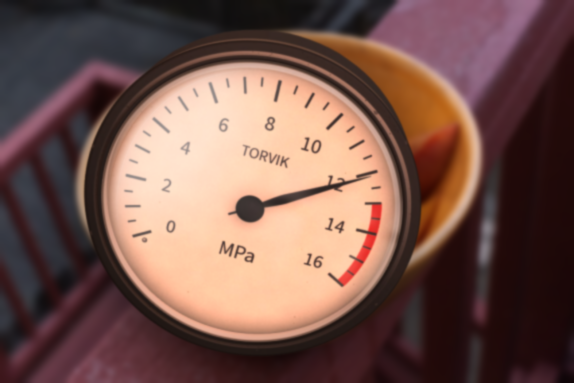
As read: 12 (MPa)
